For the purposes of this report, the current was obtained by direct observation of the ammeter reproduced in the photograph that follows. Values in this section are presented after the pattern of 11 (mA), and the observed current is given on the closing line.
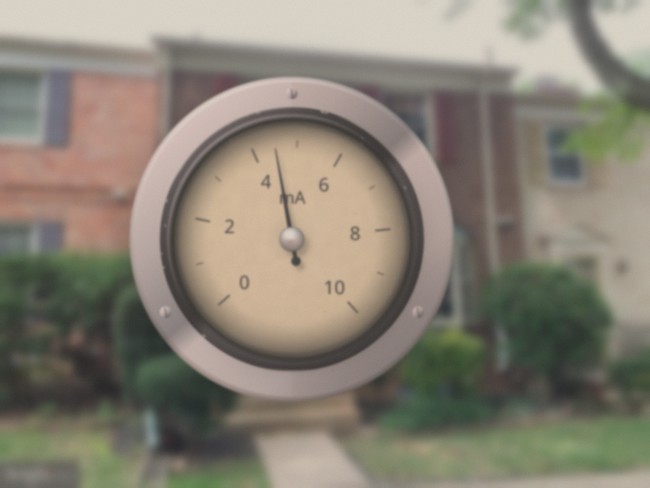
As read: 4.5 (mA)
